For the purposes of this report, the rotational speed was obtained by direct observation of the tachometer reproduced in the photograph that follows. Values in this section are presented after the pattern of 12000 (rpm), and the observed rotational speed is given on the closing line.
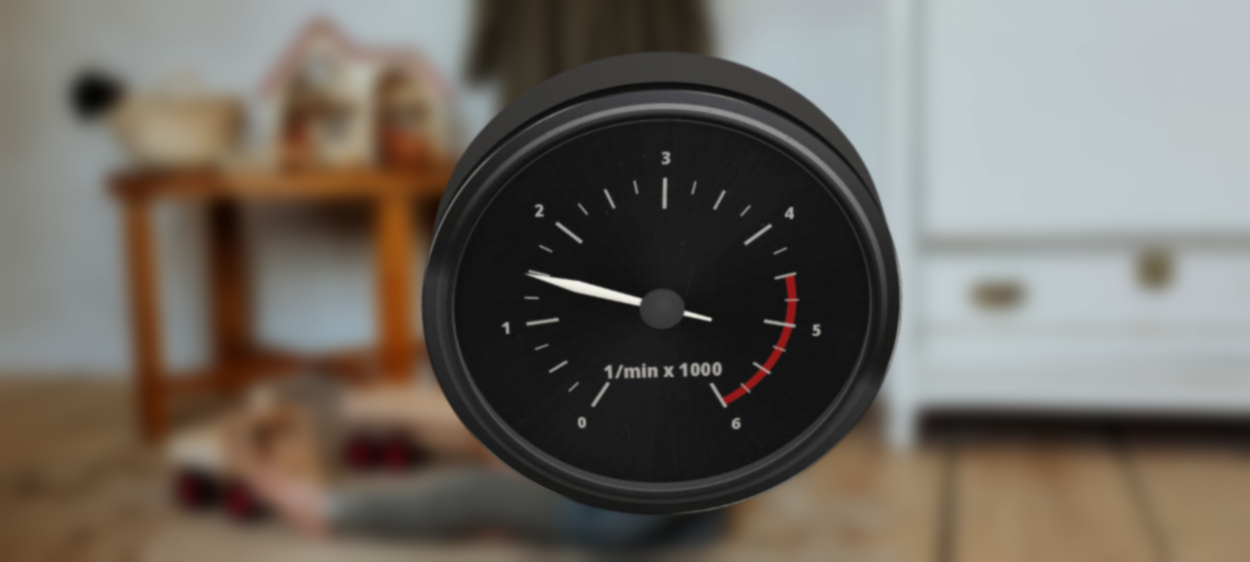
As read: 1500 (rpm)
